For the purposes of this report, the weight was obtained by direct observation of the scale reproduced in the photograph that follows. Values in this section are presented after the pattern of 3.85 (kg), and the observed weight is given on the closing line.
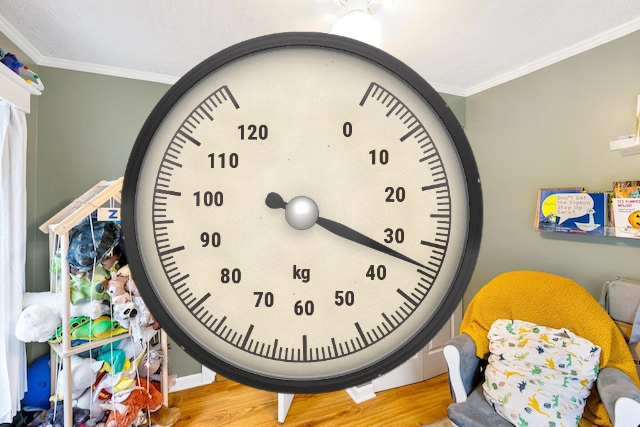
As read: 34 (kg)
